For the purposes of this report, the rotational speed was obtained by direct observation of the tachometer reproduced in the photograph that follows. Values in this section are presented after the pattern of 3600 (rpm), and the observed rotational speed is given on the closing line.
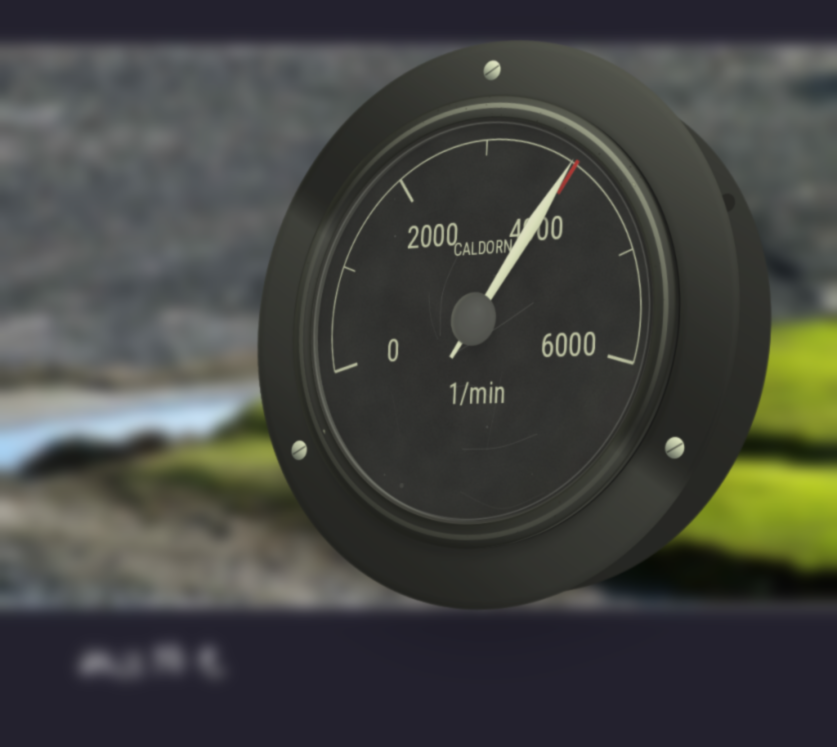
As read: 4000 (rpm)
